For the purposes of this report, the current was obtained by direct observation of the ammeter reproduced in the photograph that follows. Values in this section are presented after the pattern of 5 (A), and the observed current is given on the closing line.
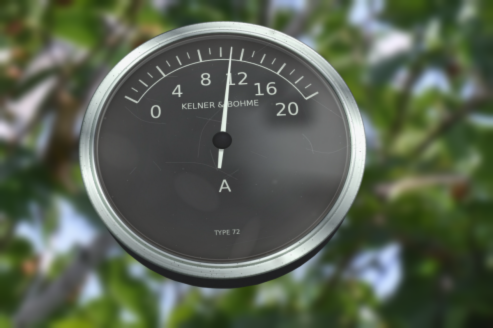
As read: 11 (A)
